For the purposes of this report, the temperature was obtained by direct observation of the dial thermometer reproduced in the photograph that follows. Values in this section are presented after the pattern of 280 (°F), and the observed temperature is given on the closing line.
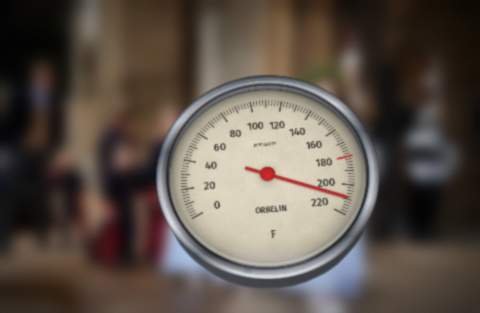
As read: 210 (°F)
